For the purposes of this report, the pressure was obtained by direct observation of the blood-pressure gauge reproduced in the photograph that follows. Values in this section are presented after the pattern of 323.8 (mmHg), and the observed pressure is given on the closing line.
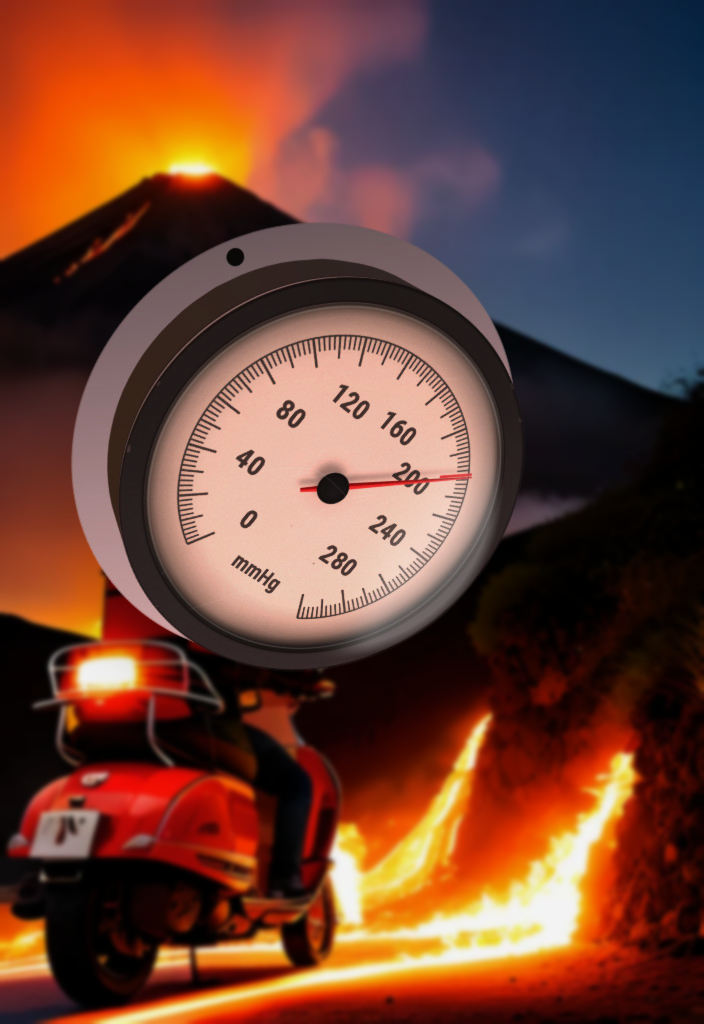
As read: 200 (mmHg)
